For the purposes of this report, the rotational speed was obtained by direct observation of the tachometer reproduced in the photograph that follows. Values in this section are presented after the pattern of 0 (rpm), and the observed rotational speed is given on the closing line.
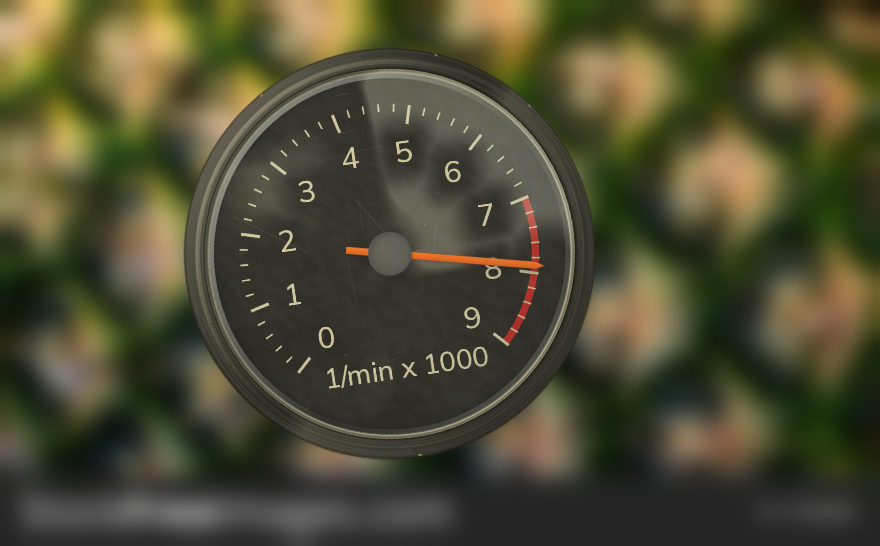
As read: 7900 (rpm)
